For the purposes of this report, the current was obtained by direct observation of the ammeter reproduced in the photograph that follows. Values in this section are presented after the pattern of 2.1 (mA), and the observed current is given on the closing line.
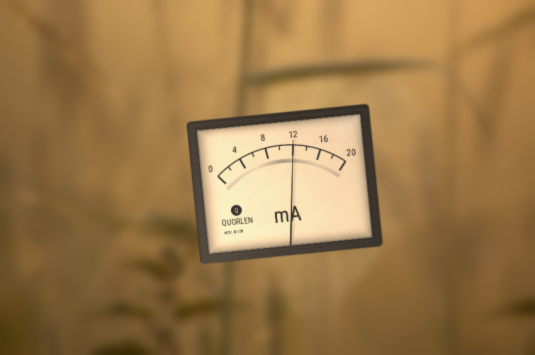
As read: 12 (mA)
